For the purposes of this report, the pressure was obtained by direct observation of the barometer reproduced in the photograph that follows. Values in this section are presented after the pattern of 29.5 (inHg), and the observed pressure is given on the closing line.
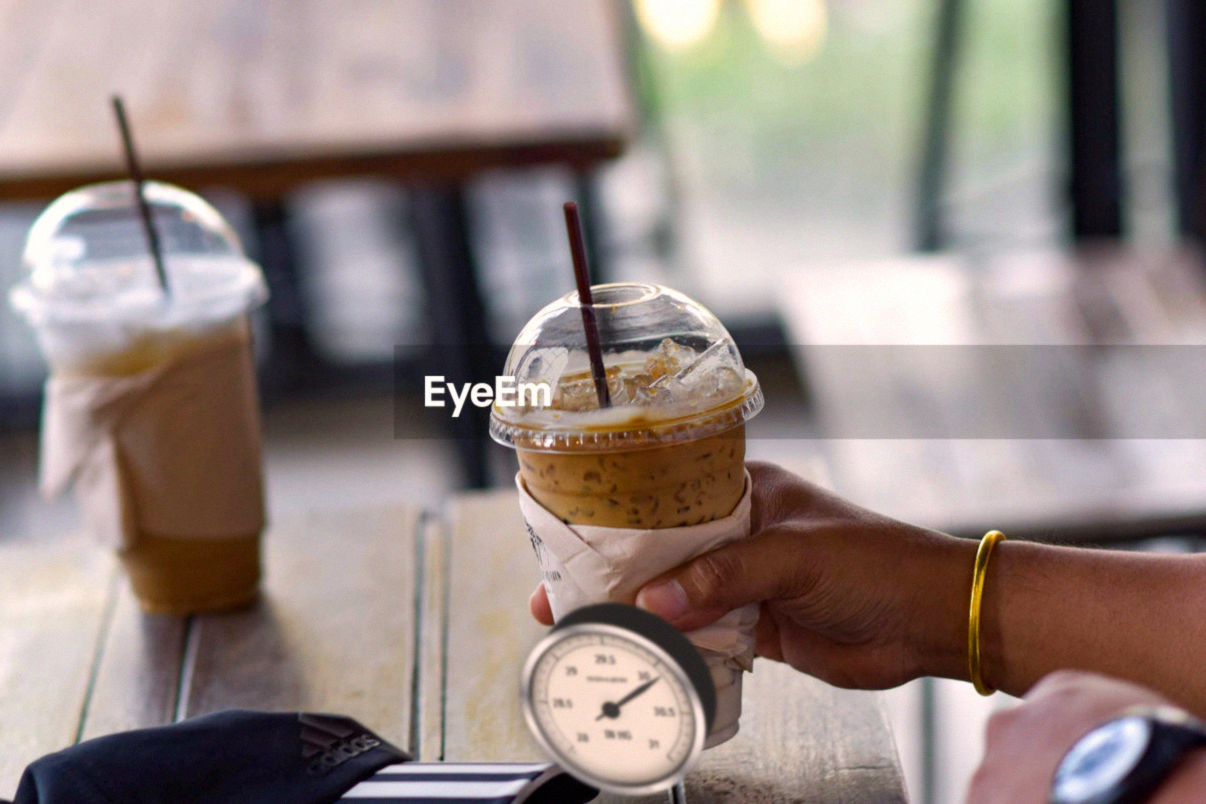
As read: 30.1 (inHg)
